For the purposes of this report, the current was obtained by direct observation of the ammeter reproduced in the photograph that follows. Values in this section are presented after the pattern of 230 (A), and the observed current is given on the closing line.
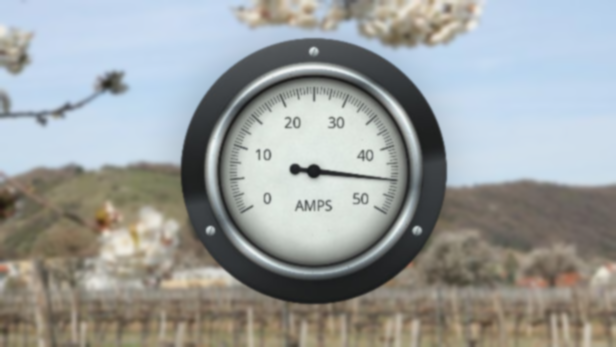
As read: 45 (A)
